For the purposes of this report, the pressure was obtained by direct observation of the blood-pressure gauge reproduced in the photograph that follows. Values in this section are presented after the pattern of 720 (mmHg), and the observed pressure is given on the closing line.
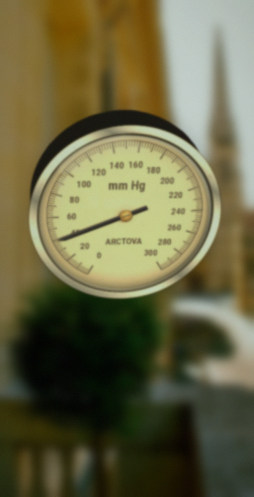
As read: 40 (mmHg)
